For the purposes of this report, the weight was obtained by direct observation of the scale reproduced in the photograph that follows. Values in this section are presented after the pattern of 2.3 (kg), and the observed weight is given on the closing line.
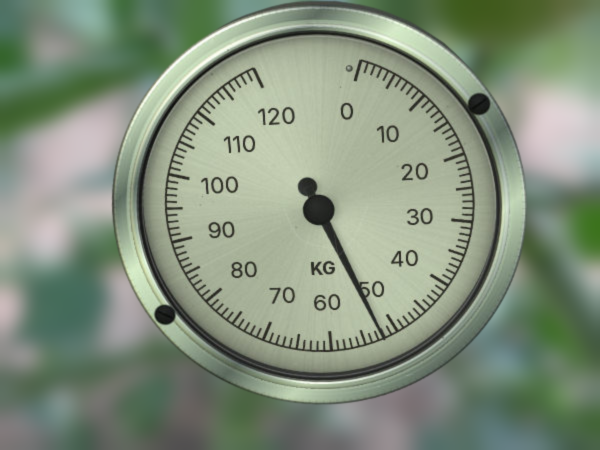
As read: 52 (kg)
